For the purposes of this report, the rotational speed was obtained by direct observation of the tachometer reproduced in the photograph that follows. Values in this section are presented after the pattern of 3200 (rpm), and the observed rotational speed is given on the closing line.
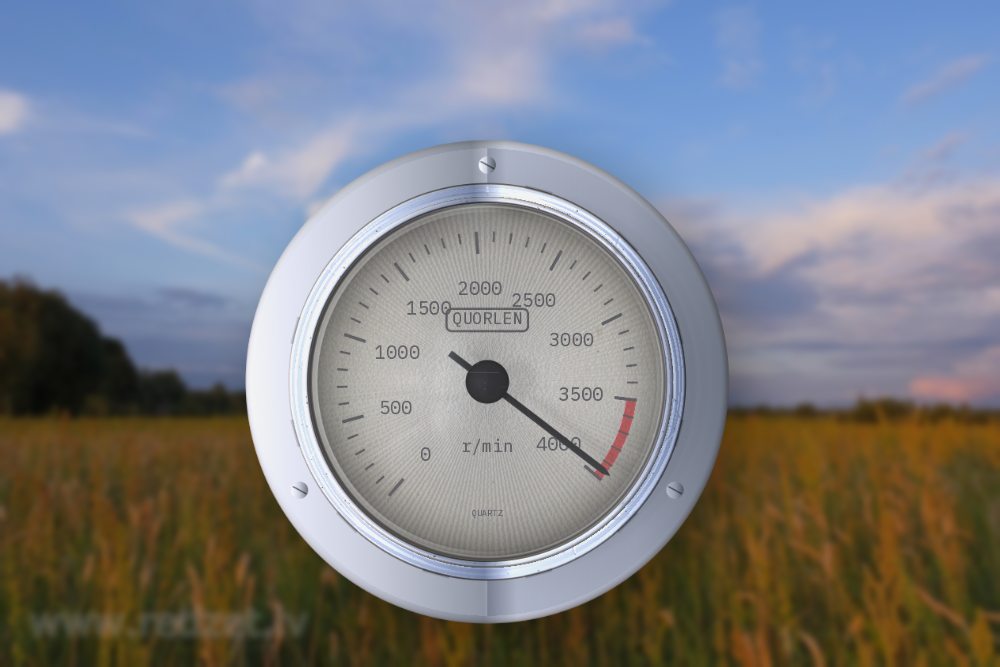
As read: 3950 (rpm)
